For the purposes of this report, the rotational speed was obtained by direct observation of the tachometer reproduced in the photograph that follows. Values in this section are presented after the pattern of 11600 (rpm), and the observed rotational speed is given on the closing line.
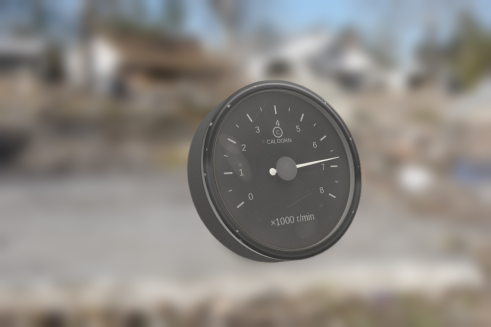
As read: 6750 (rpm)
